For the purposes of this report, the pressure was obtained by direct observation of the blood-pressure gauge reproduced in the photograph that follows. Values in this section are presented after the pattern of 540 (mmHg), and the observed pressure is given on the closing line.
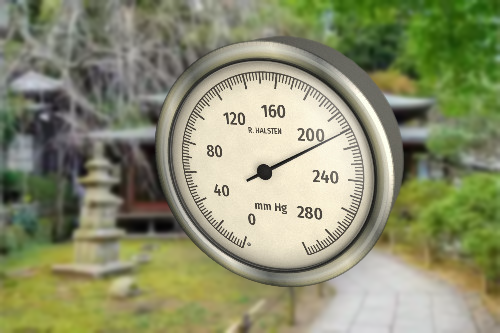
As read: 210 (mmHg)
